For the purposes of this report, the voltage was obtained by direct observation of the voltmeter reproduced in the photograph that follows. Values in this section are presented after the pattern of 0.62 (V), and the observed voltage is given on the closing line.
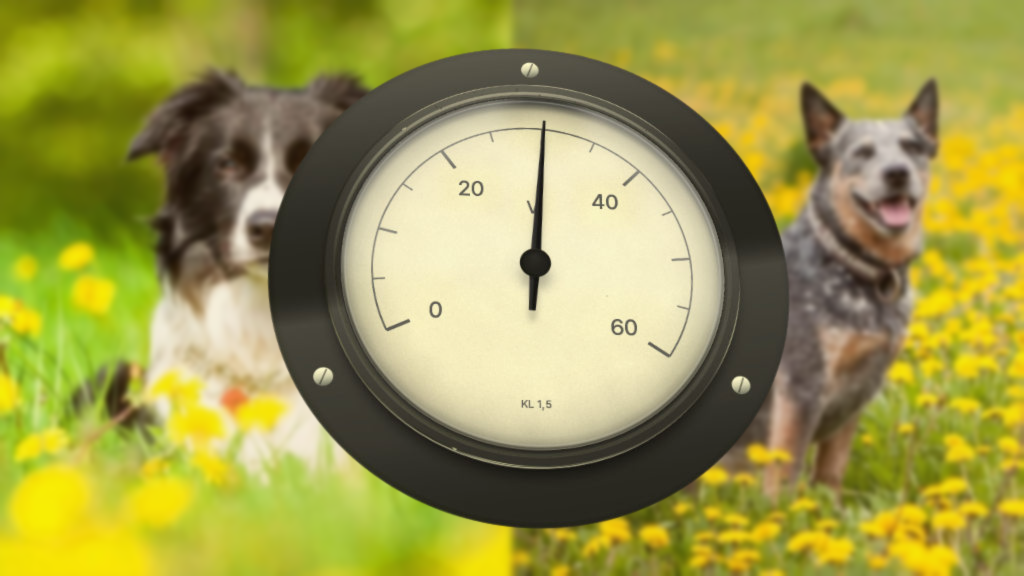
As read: 30 (V)
